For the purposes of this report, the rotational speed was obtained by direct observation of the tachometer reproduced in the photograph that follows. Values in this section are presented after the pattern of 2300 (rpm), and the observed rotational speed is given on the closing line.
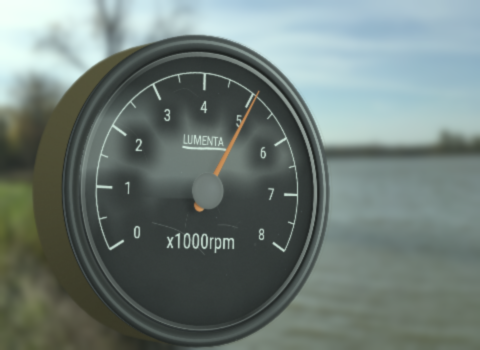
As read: 5000 (rpm)
